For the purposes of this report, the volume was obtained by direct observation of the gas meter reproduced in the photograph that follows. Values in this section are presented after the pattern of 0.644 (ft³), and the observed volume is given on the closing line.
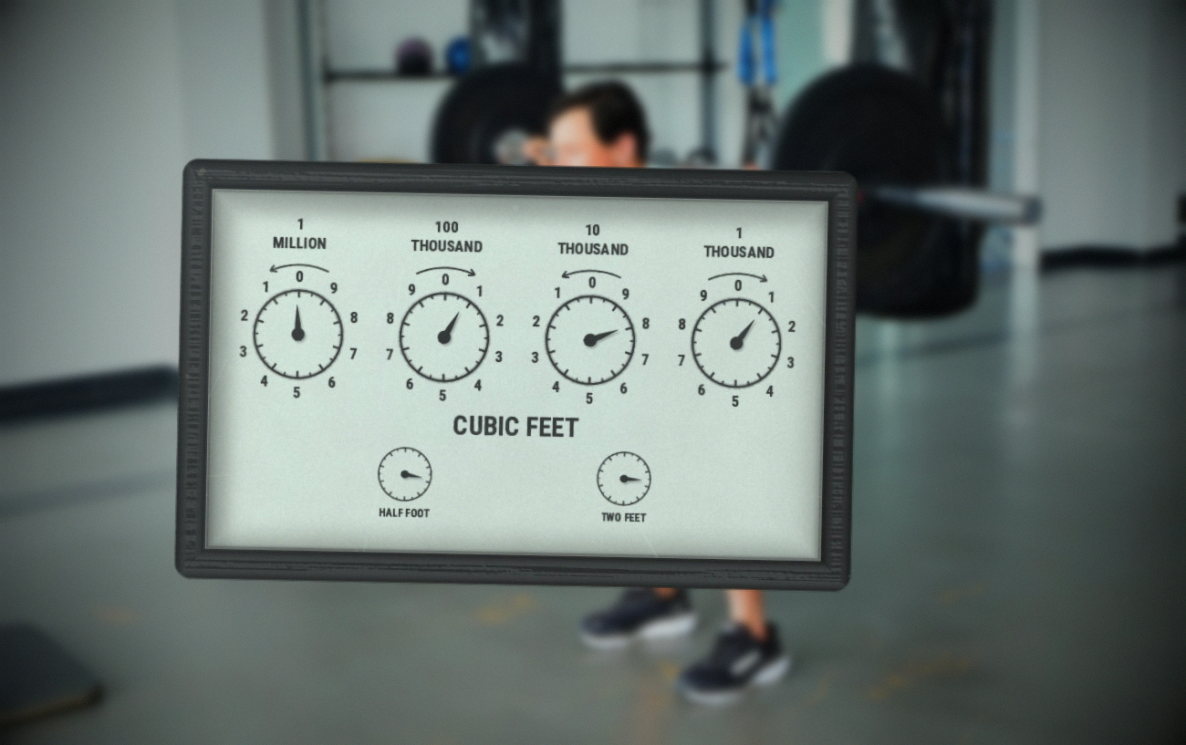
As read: 8100 (ft³)
